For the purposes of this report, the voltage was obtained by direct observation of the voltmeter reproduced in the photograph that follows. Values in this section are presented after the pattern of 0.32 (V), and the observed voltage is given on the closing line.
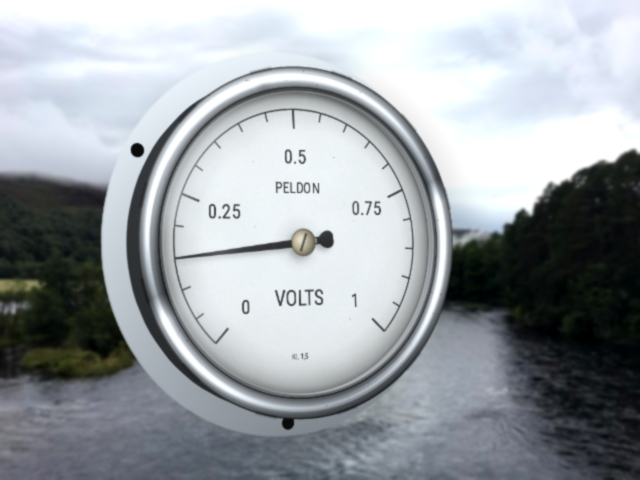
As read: 0.15 (V)
